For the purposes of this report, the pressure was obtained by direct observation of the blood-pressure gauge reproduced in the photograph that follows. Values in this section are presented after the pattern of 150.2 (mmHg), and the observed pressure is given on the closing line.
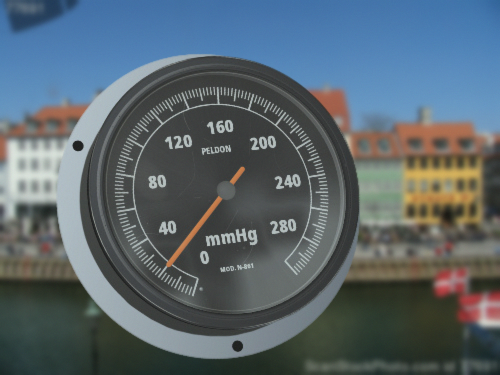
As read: 20 (mmHg)
